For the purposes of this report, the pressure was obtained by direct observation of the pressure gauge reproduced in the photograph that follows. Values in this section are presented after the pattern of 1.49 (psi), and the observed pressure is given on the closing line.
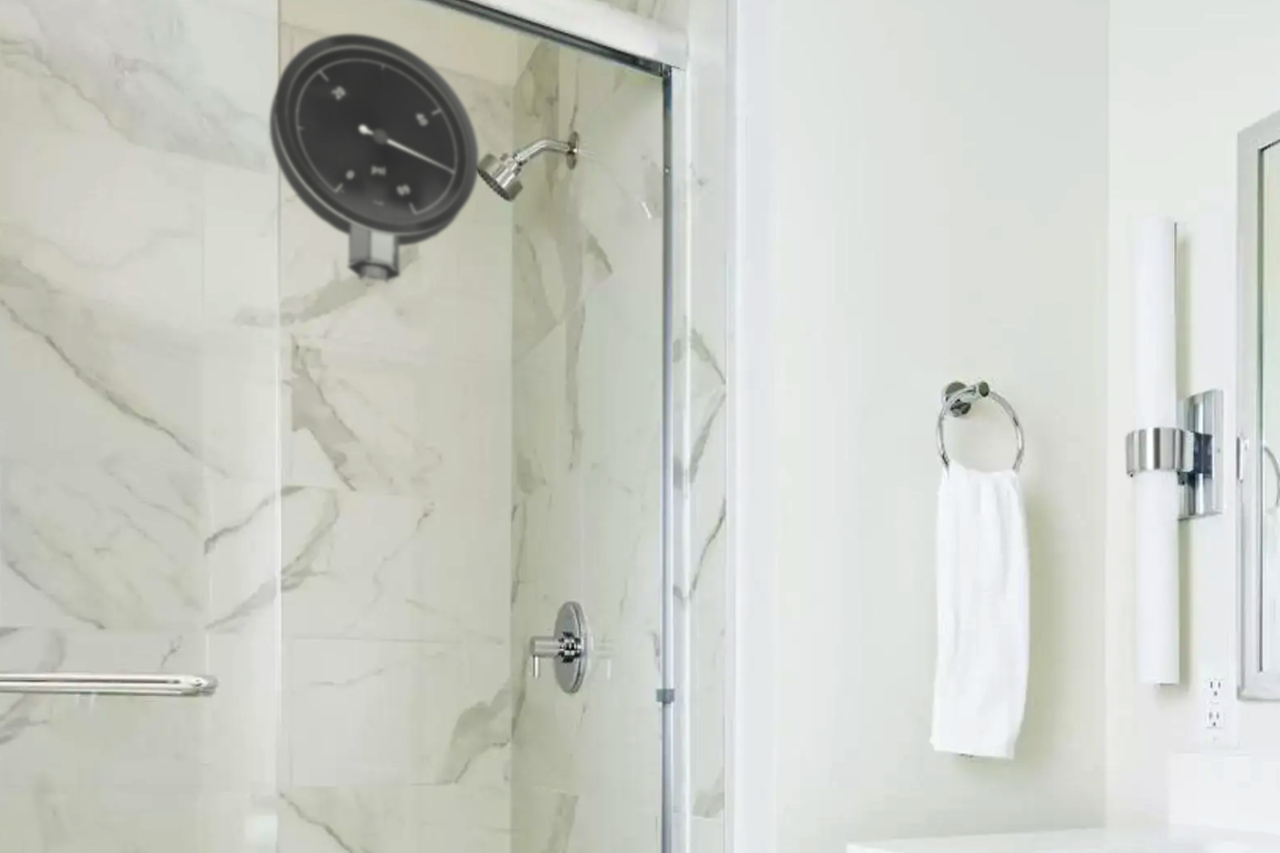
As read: 50 (psi)
